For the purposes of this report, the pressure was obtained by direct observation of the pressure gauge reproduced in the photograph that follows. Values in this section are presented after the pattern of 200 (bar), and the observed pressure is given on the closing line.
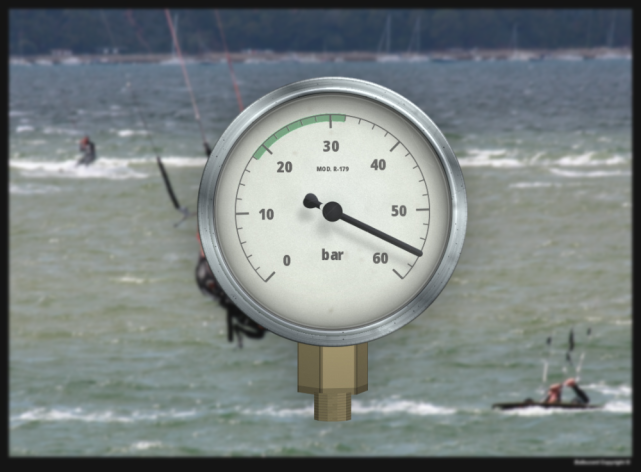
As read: 56 (bar)
